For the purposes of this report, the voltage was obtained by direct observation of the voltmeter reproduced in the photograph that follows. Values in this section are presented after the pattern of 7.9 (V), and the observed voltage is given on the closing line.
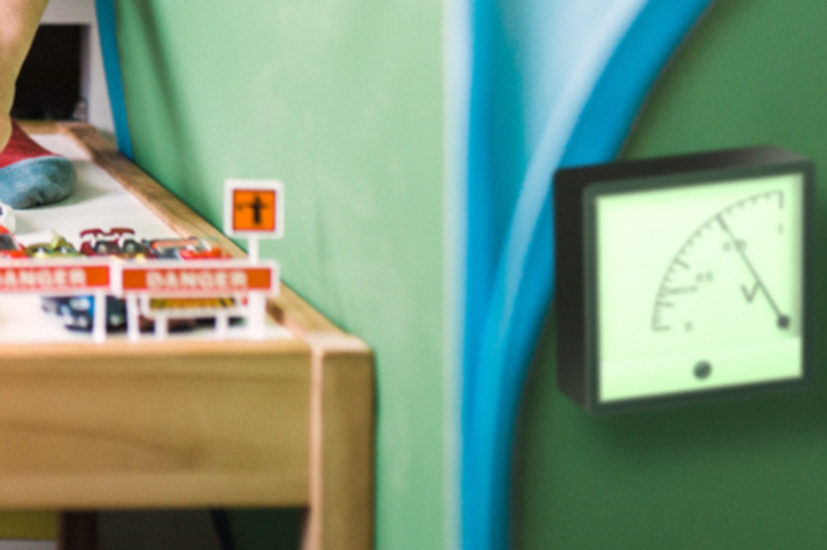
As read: 0.75 (V)
